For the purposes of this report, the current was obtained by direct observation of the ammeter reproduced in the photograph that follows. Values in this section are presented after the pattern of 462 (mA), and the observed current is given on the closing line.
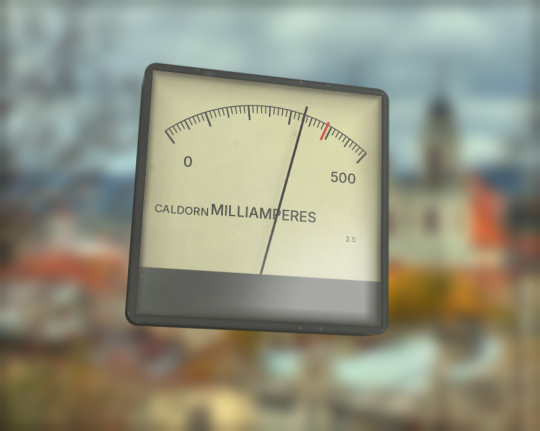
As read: 330 (mA)
